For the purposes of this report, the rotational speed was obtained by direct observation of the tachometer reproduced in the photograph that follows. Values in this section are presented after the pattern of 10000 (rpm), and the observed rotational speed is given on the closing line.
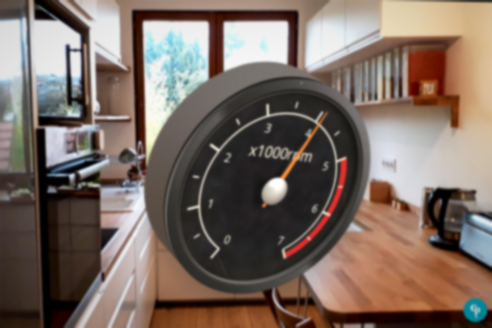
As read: 4000 (rpm)
